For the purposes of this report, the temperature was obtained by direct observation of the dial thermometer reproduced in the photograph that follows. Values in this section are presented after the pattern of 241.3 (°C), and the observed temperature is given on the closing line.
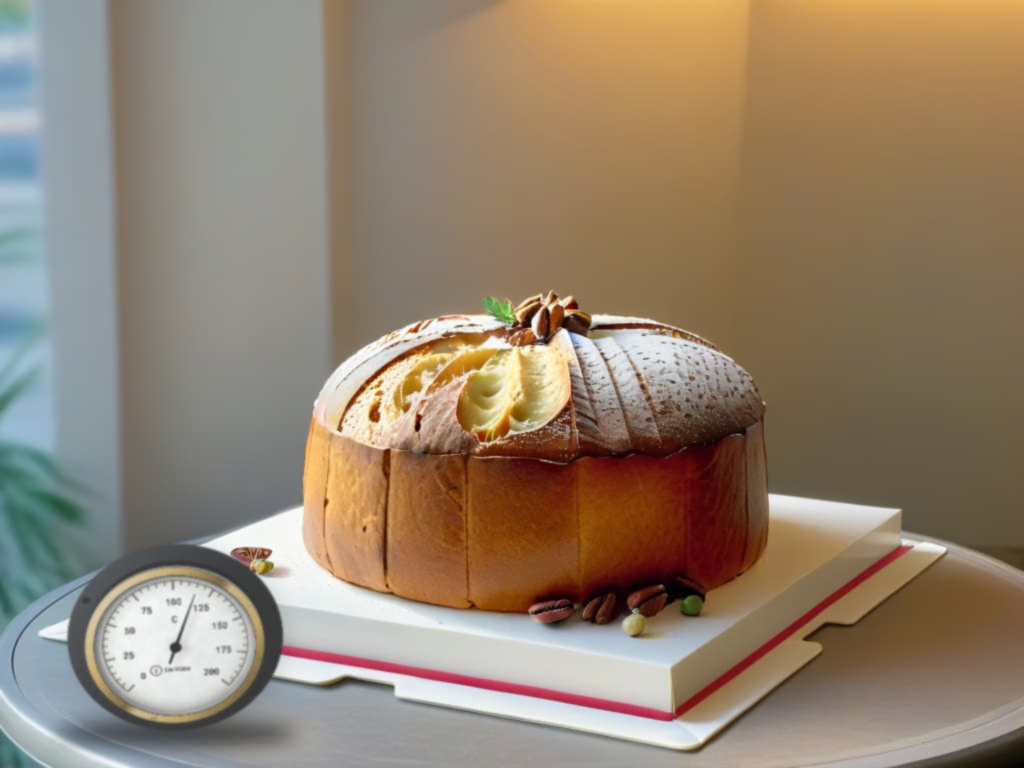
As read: 115 (°C)
